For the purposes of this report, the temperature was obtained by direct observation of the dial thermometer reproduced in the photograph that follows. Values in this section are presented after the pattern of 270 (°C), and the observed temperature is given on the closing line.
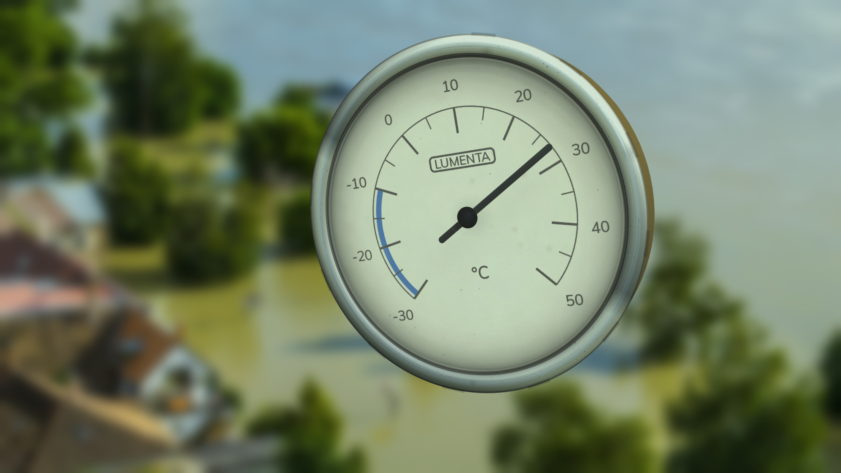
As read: 27.5 (°C)
